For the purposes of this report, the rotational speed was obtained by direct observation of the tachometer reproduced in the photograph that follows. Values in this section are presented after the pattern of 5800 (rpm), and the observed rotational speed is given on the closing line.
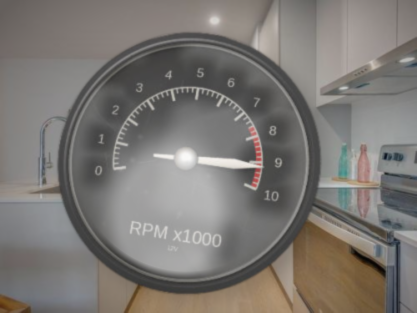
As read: 9200 (rpm)
